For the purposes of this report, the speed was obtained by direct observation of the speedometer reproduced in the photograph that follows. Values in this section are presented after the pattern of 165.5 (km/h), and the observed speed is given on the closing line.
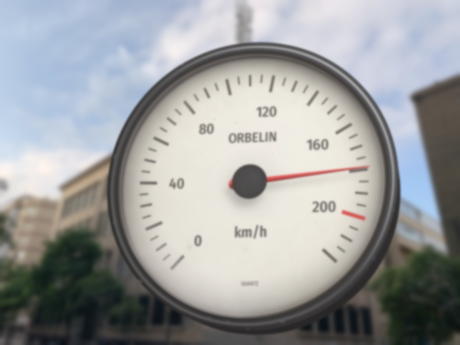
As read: 180 (km/h)
